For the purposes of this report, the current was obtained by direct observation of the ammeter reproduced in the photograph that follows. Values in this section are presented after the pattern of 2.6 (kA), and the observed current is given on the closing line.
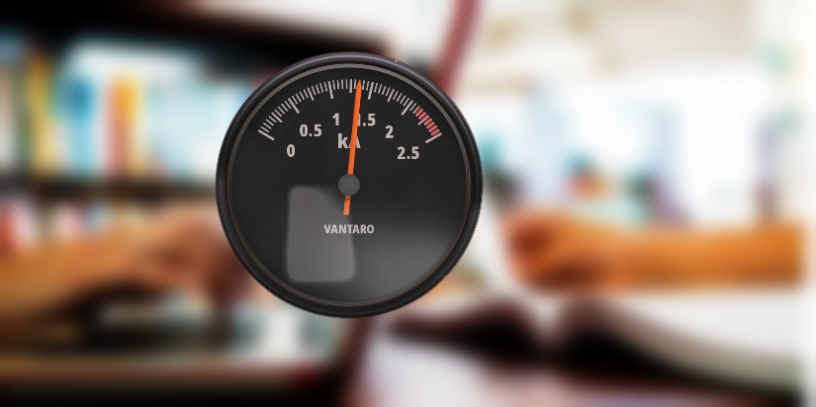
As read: 1.35 (kA)
